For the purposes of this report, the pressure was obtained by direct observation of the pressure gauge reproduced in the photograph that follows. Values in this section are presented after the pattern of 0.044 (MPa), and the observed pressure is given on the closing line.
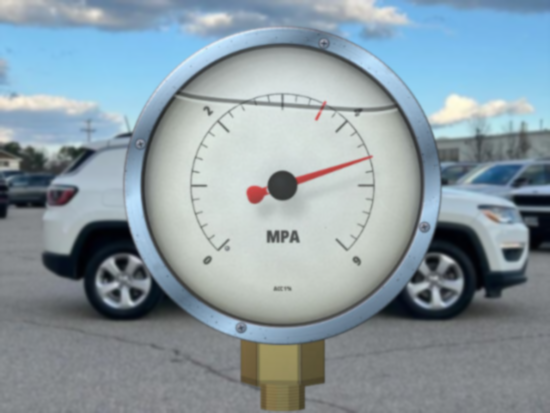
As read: 4.6 (MPa)
